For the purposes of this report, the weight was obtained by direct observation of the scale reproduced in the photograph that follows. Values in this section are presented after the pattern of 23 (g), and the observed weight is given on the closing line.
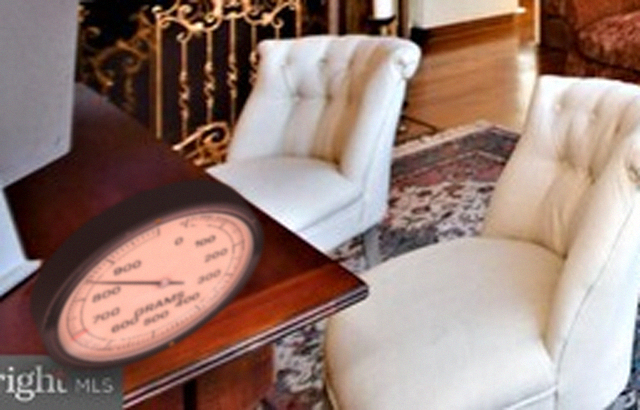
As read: 850 (g)
